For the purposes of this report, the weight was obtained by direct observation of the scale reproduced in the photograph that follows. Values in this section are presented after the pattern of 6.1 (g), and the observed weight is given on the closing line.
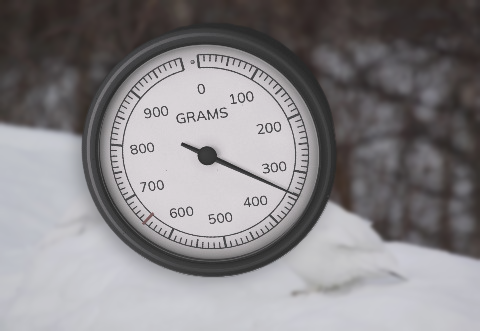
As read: 340 (g)
